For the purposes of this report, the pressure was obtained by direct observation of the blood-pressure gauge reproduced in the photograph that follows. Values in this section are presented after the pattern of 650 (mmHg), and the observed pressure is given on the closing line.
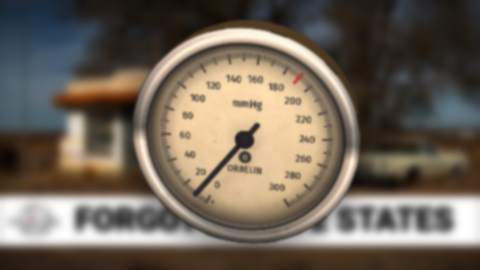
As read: 10 (mmHg)
